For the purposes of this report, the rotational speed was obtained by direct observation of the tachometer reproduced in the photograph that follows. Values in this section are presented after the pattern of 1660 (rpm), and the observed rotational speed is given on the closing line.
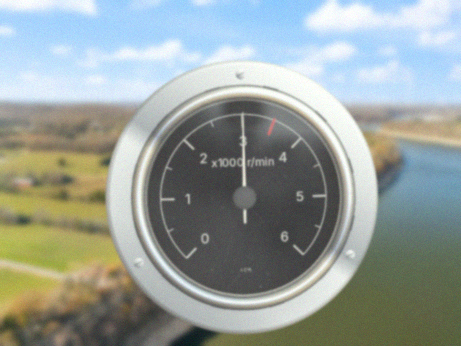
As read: 3000 (rpm)
